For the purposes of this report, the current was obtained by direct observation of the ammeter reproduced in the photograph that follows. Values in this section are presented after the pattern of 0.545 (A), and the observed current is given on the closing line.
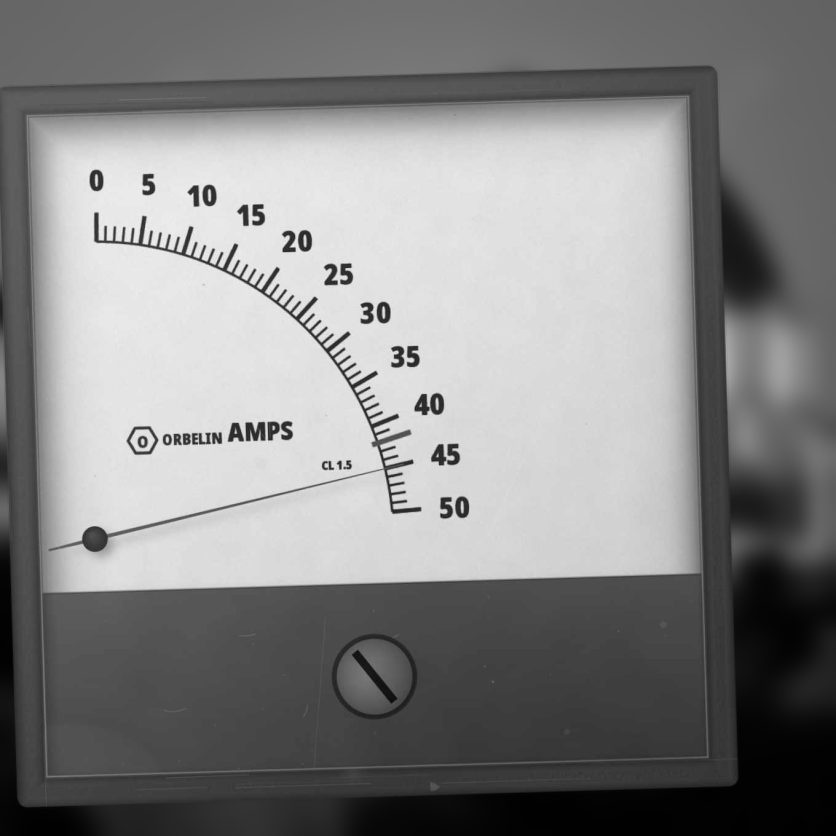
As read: 45 (A)
